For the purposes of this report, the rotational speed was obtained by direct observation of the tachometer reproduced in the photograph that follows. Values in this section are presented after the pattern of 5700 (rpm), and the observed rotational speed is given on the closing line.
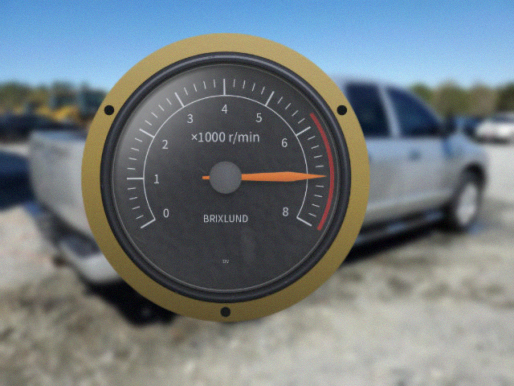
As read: 7000 (rpm)
